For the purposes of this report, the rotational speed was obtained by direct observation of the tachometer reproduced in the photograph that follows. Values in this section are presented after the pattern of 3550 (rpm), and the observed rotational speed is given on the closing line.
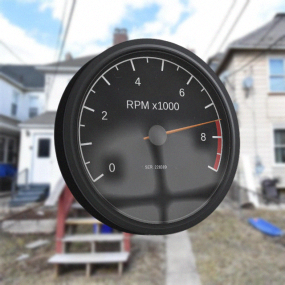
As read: 7500 (rpm)
